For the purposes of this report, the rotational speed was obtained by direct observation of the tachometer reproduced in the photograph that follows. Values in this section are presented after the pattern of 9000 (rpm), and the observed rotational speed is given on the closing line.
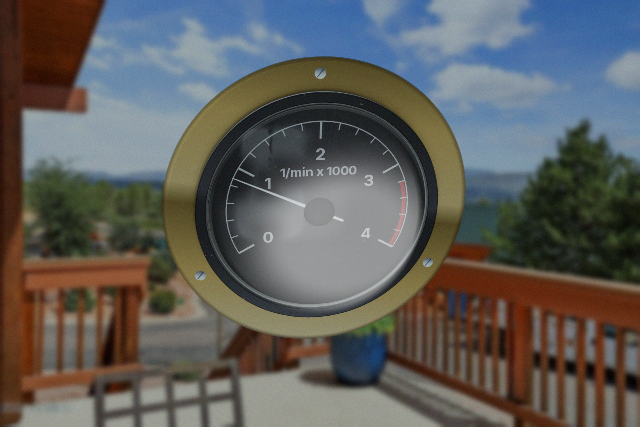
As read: 900 (rpm)
